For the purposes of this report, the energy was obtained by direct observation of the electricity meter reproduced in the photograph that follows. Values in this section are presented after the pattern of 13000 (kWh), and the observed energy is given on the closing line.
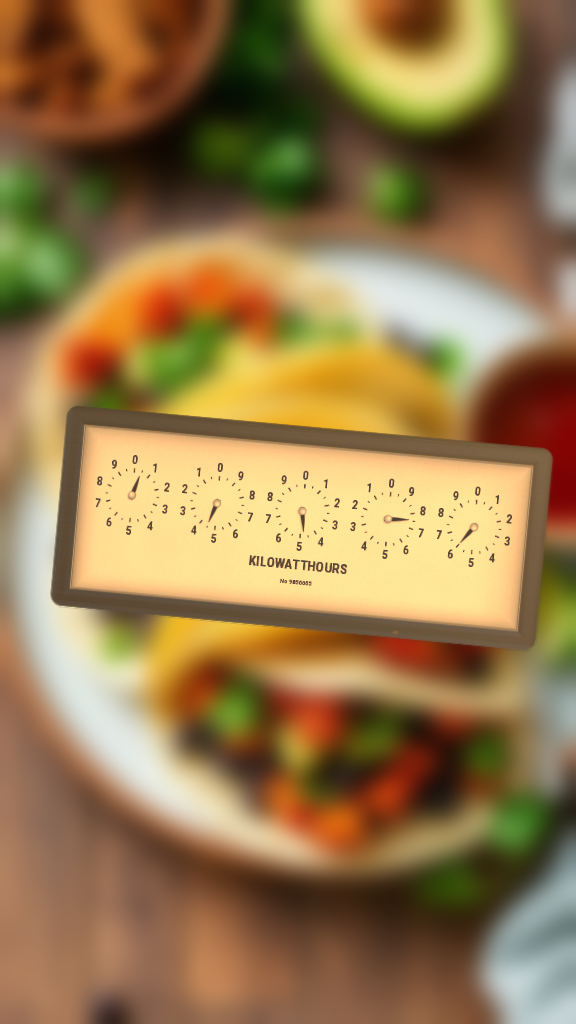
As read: 4476 (kWh)
